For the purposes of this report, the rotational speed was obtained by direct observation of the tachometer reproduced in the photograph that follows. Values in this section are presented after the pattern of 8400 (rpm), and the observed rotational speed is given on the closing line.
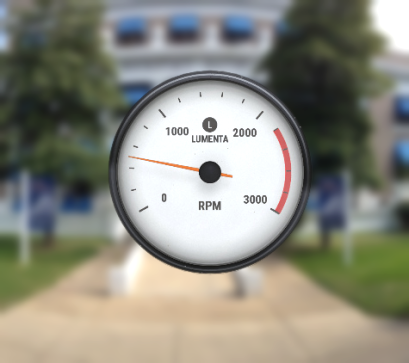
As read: 500 (rpm)
